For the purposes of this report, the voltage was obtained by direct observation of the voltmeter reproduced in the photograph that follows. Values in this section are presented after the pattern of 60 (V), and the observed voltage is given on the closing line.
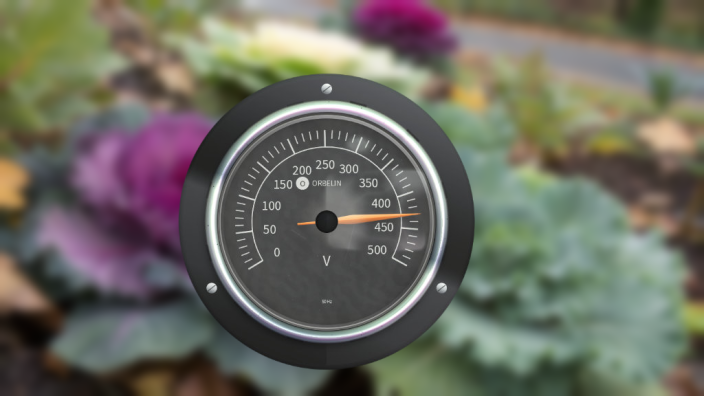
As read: 430 (V)
